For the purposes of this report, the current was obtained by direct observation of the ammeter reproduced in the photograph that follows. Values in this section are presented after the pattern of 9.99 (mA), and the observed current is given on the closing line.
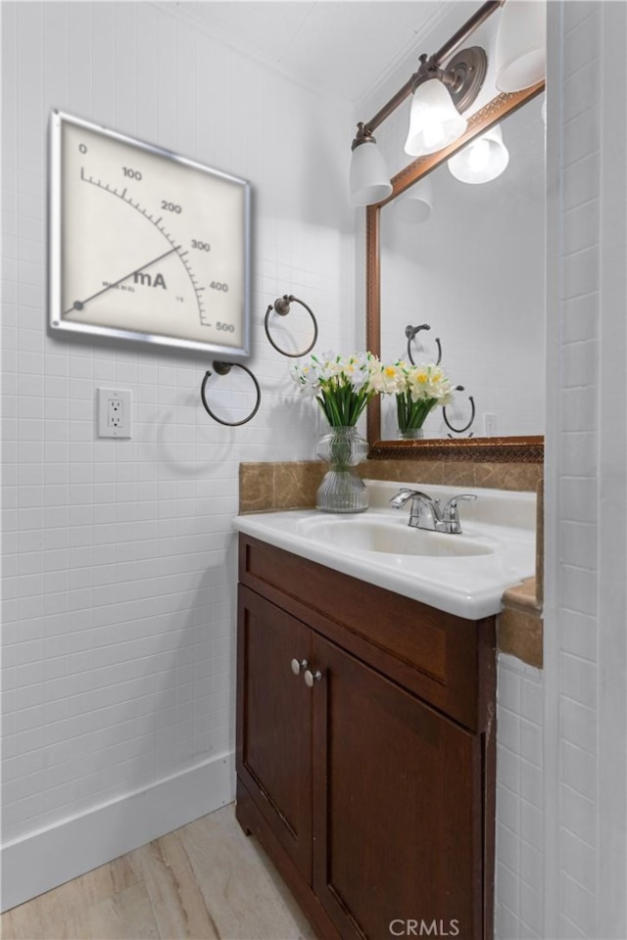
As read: 280 (mA)
